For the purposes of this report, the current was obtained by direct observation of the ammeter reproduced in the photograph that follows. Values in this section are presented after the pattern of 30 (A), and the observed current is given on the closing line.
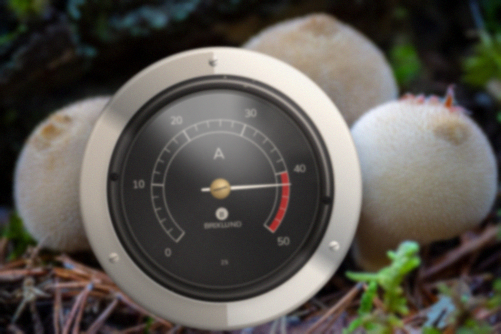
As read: 42 (A)
